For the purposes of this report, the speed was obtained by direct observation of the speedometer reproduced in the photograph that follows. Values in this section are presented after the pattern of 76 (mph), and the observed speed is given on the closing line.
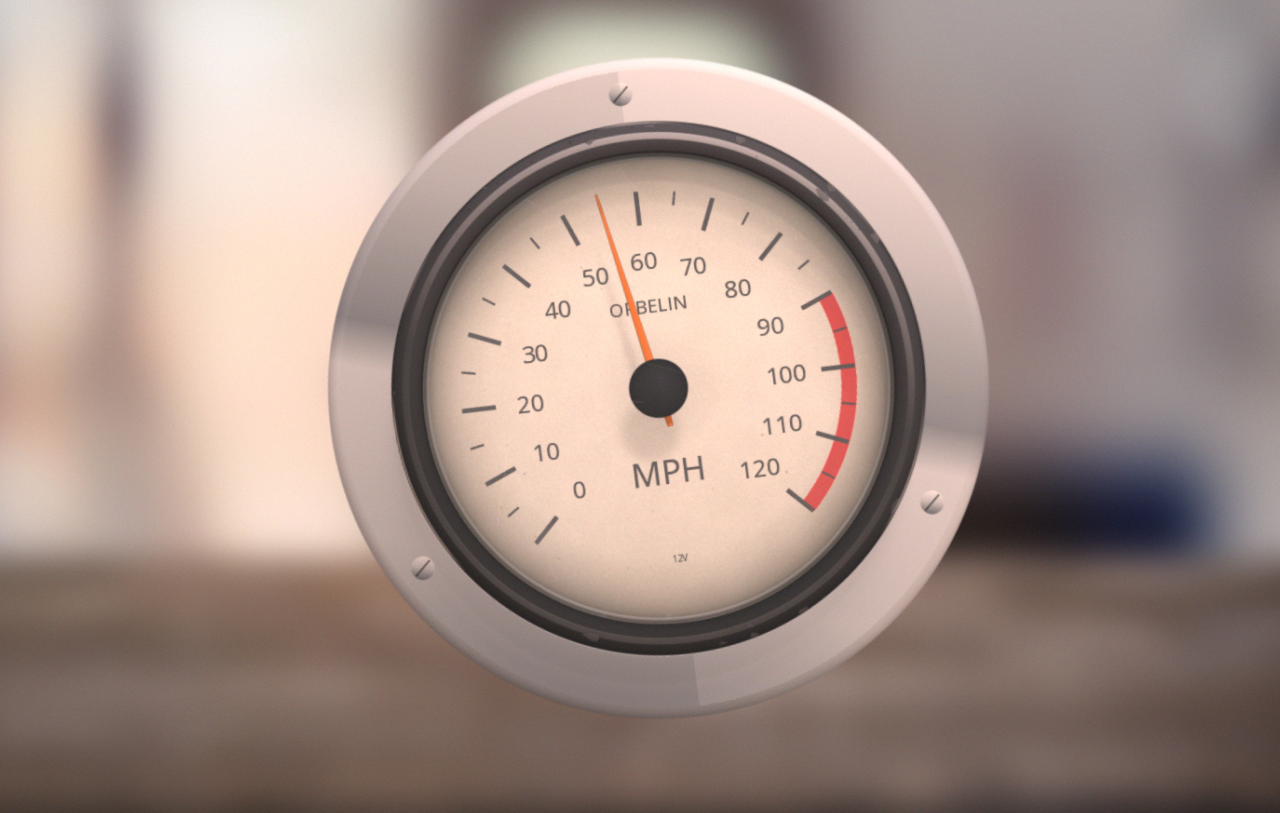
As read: 55 (mph)
